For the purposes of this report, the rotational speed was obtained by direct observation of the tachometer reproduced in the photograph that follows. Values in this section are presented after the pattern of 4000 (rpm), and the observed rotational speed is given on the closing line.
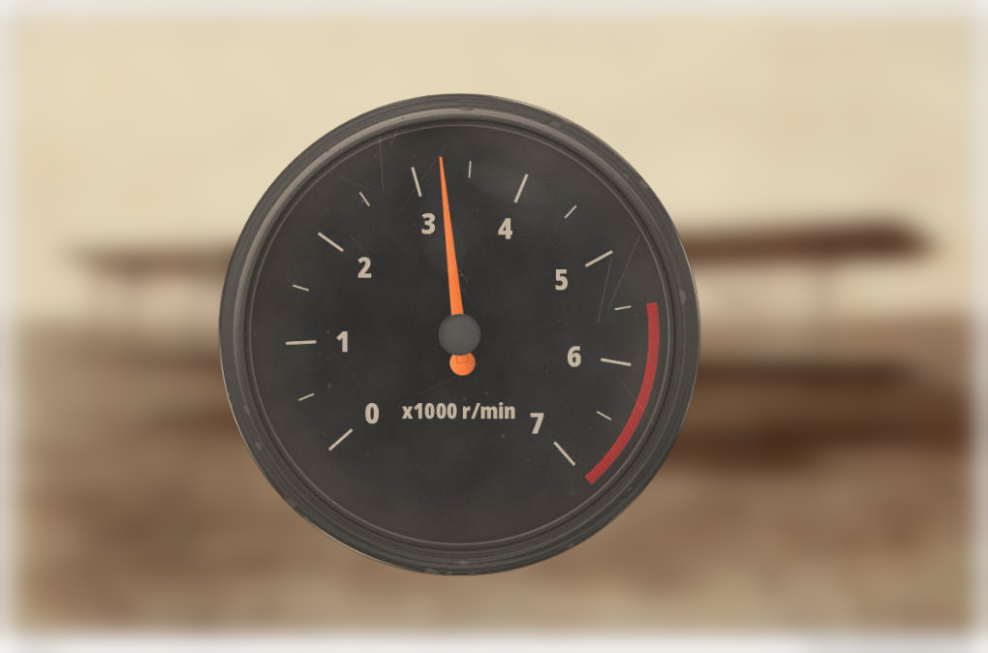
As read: 3250 (rpm)
